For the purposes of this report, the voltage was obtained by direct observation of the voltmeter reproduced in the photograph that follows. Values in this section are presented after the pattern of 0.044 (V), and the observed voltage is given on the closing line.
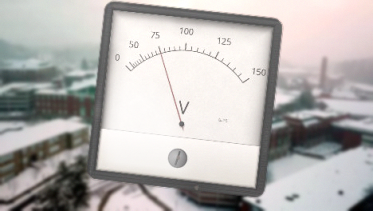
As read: 75 (V)
